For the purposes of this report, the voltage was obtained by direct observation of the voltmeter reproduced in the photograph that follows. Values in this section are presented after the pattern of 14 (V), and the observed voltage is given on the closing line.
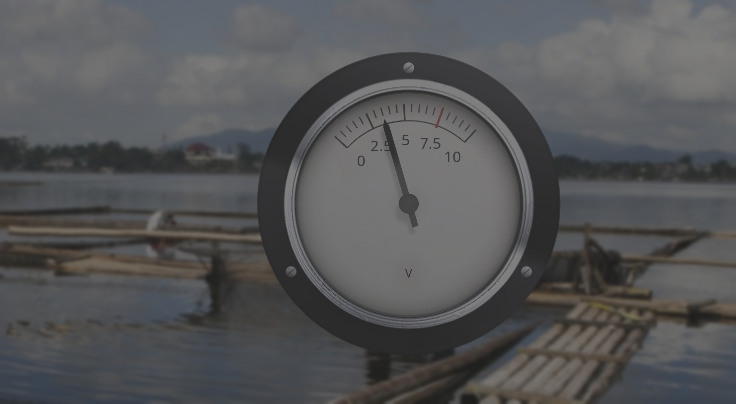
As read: 3.5 (V)
